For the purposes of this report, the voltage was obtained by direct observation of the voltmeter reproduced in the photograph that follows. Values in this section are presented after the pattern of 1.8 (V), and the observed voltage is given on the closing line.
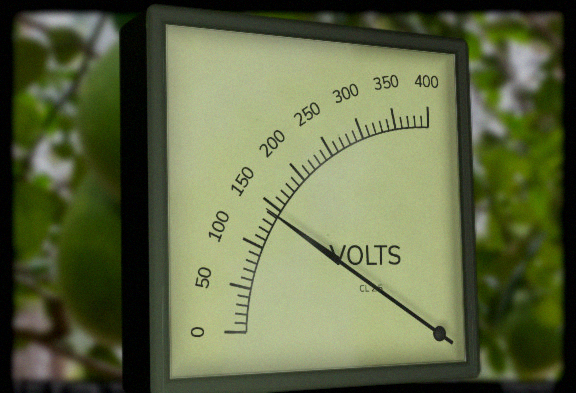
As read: 140 (V)
